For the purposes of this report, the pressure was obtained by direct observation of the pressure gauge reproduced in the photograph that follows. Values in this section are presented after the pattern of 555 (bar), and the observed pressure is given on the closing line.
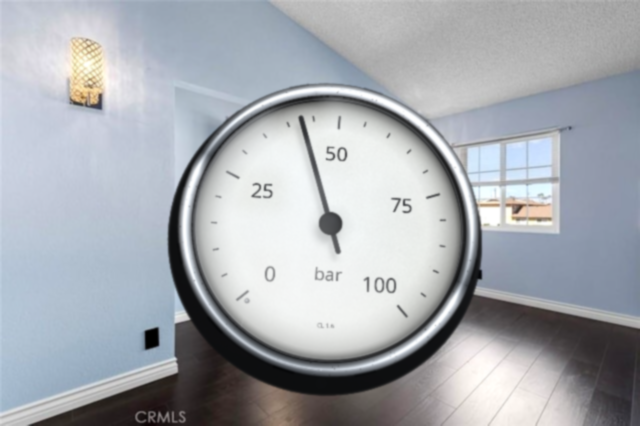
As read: 42.5 (bar)
